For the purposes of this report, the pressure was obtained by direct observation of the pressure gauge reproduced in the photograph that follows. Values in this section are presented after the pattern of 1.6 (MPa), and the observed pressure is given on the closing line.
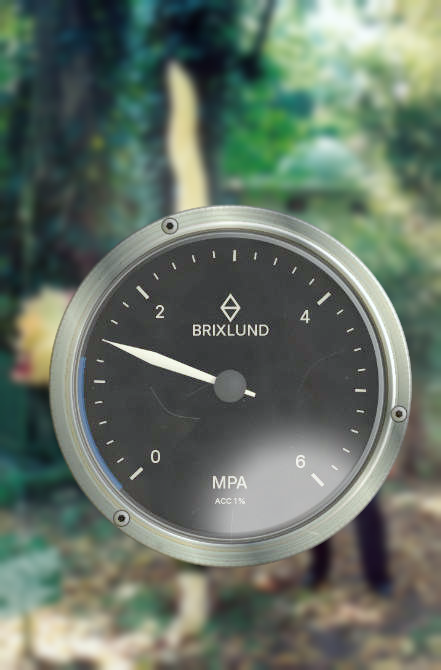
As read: 1.4 (MPa)
